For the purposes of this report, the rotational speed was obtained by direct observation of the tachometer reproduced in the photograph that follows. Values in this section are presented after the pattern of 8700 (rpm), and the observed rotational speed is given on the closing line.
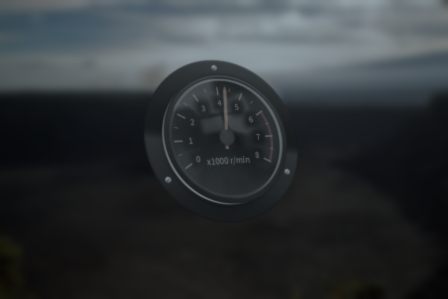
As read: 4250 (rpm)
